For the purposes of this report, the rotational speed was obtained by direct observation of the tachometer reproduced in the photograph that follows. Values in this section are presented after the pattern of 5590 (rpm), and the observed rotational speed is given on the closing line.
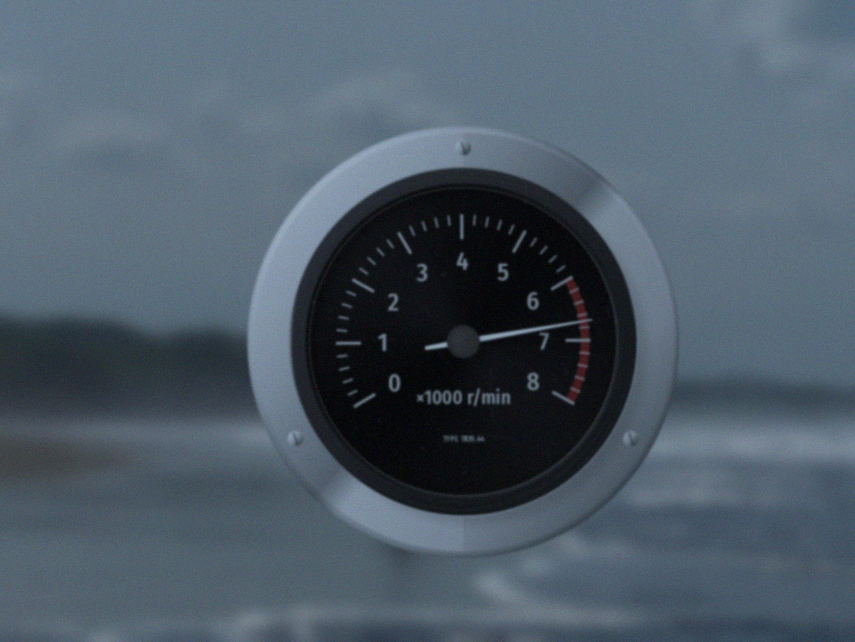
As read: 6700 (rpm)
